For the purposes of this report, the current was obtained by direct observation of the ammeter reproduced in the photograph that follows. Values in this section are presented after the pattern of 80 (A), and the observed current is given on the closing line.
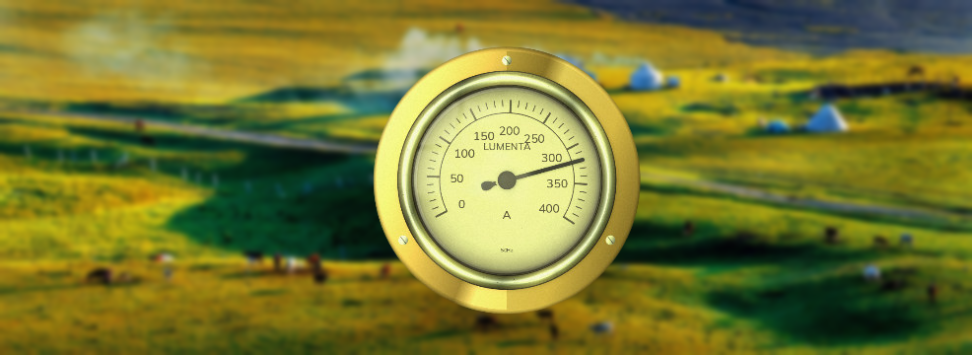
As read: 320 (A)
